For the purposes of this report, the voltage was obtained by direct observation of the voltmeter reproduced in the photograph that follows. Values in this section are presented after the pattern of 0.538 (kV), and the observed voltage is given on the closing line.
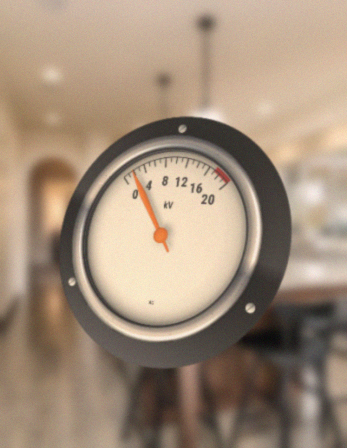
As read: 2 (kV)
